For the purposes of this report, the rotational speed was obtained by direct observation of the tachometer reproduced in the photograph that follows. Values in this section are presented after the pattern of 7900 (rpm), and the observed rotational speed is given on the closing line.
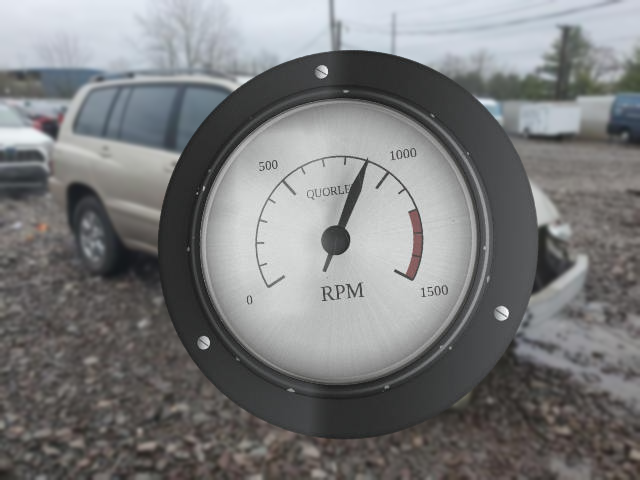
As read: 900 (rpm)
